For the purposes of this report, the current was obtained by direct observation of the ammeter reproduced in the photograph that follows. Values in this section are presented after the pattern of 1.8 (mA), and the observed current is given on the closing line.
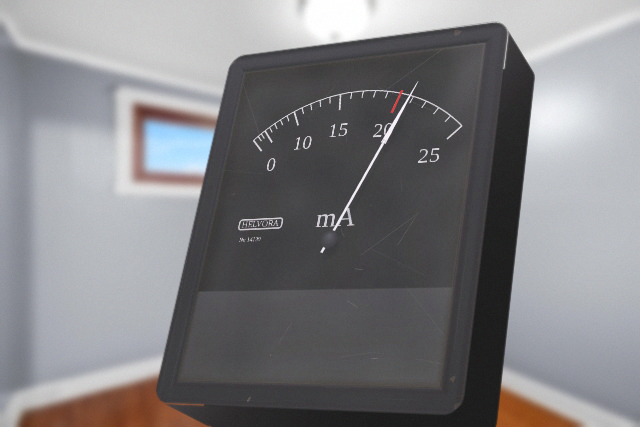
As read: 21 (mA)
